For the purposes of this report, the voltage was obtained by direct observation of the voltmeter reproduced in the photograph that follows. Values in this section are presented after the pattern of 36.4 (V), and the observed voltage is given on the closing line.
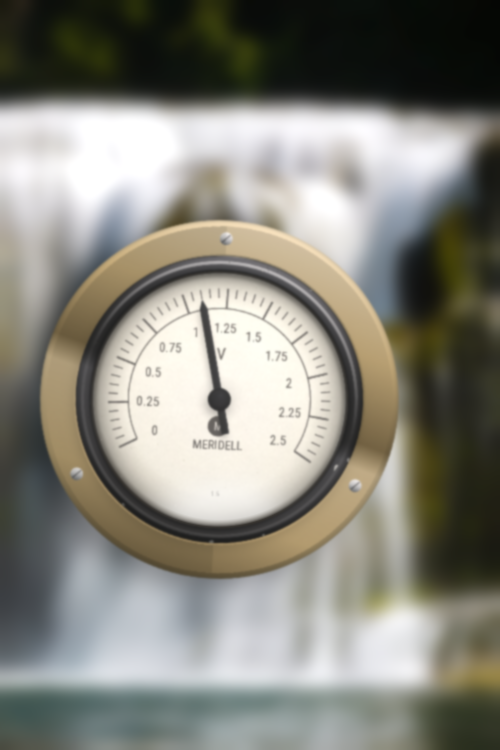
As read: 1.1 (V)
